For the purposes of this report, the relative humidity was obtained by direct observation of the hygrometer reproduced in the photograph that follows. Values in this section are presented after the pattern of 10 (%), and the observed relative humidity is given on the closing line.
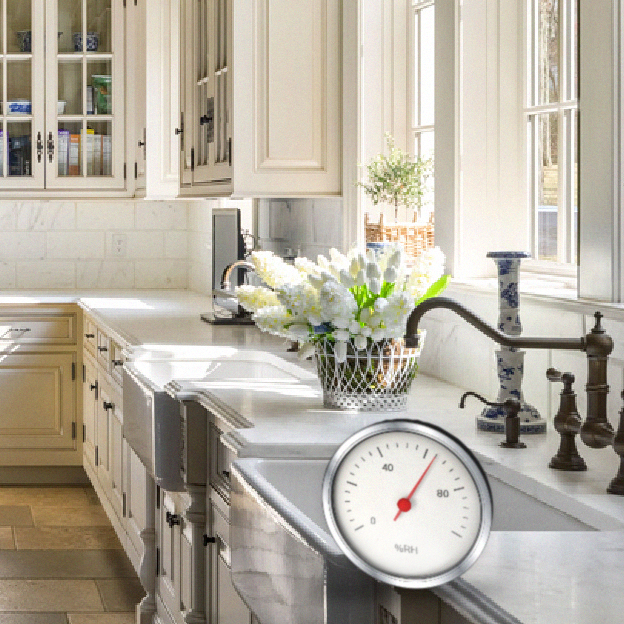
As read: 64 (%)
